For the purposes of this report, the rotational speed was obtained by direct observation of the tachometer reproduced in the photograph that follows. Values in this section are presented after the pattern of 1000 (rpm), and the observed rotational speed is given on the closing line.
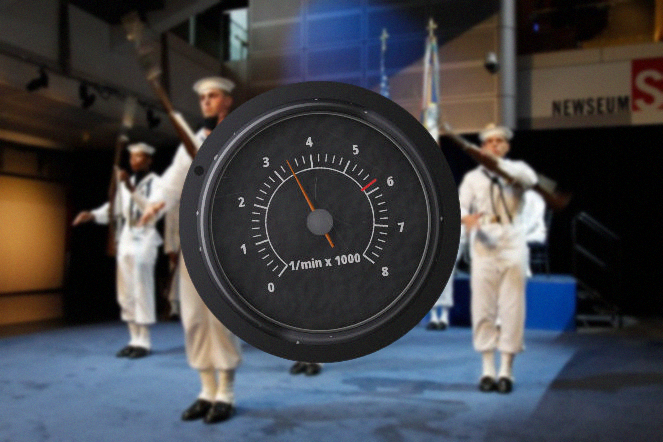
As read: 3400 (rpm)
